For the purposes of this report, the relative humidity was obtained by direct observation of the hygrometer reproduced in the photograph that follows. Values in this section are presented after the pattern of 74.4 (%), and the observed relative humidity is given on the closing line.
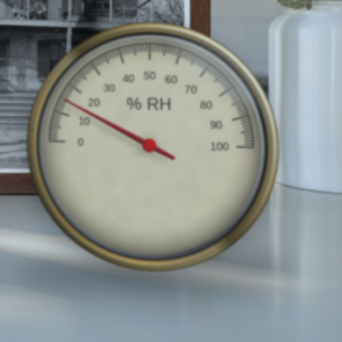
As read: 15 (%)
